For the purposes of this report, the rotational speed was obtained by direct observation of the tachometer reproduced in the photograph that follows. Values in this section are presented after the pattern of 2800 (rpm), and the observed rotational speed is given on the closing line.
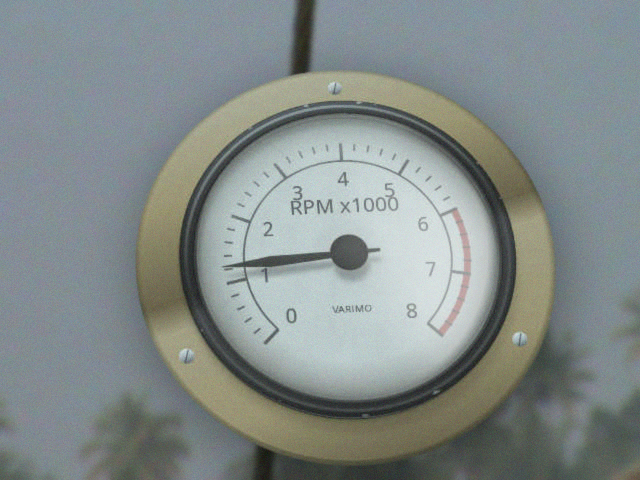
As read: 1200 (rpm)
